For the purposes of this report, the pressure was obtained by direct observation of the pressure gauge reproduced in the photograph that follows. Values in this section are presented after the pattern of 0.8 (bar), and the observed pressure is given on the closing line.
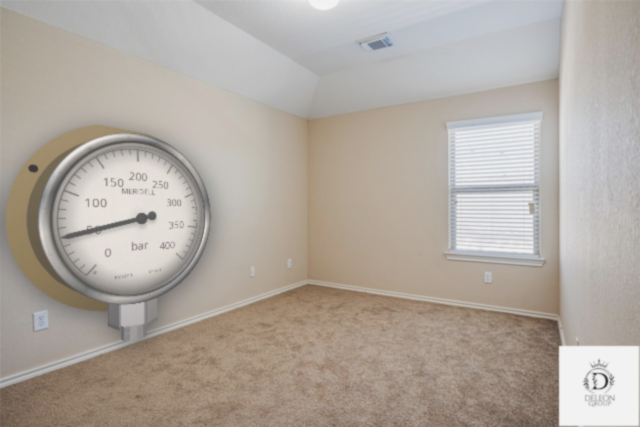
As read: 50 (bar)
